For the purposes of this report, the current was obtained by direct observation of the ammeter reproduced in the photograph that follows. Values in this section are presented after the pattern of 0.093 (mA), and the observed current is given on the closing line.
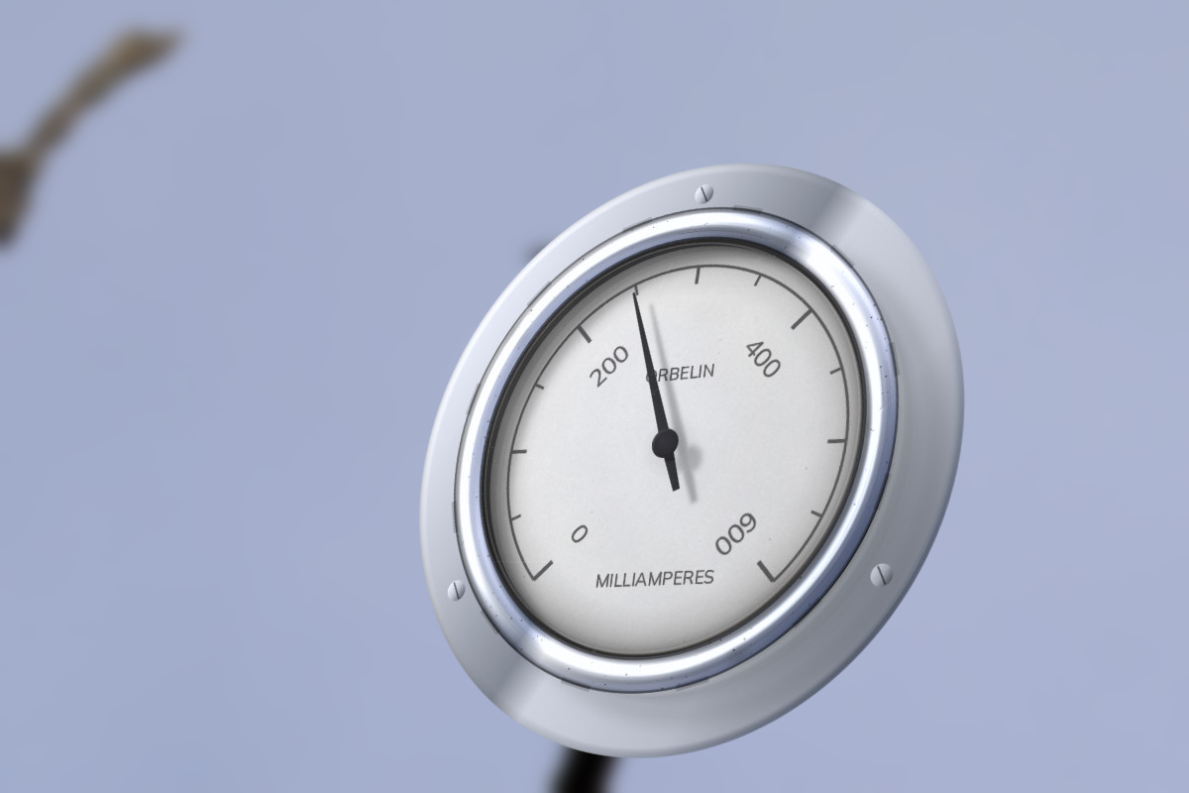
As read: 250 (mA)
